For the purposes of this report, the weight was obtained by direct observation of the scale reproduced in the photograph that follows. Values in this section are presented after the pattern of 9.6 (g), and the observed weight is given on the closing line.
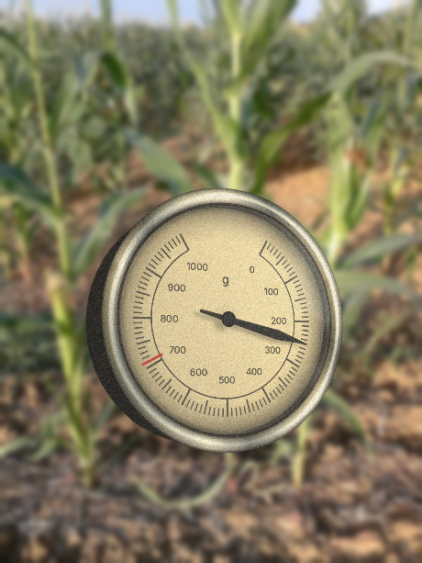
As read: 250 (g)
